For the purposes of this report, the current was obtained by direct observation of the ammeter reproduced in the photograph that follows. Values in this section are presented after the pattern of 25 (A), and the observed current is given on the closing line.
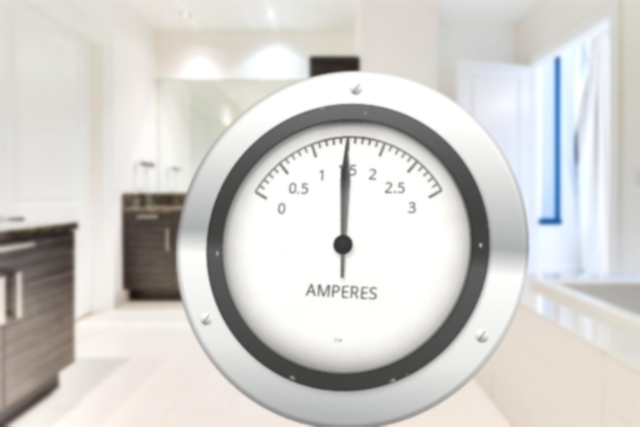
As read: 1.5 (A)
